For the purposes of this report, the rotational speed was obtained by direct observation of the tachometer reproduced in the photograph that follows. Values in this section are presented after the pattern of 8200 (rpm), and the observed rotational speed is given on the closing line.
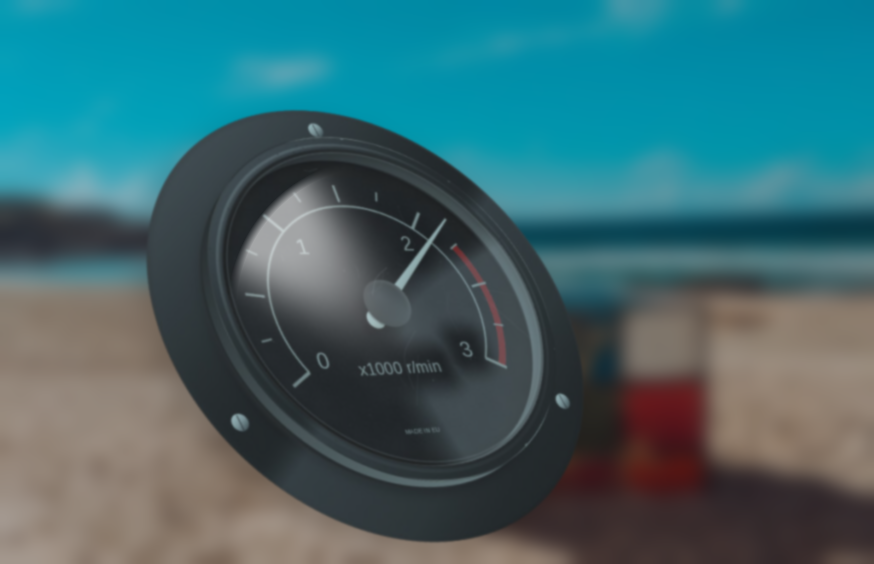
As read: 2125 (rpm)
